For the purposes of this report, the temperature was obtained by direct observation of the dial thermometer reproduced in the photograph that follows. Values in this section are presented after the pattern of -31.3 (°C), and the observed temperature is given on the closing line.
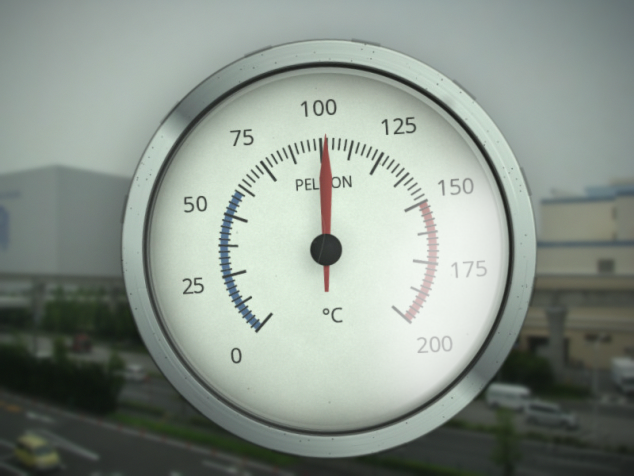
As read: 102.5 (°C)
